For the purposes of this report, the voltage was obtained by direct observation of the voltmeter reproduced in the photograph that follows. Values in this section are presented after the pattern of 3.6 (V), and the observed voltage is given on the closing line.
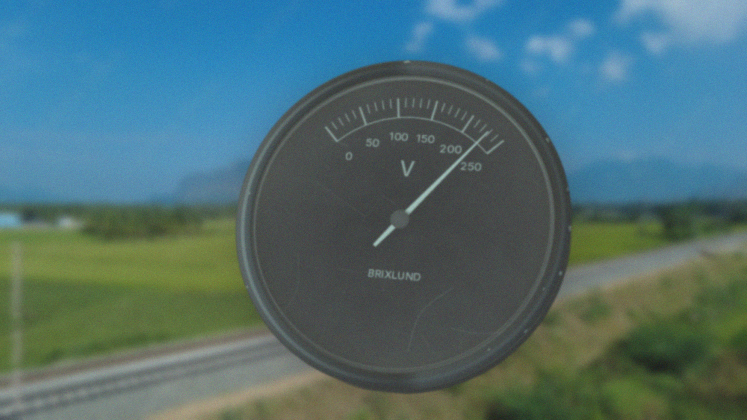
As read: 230 (V)
